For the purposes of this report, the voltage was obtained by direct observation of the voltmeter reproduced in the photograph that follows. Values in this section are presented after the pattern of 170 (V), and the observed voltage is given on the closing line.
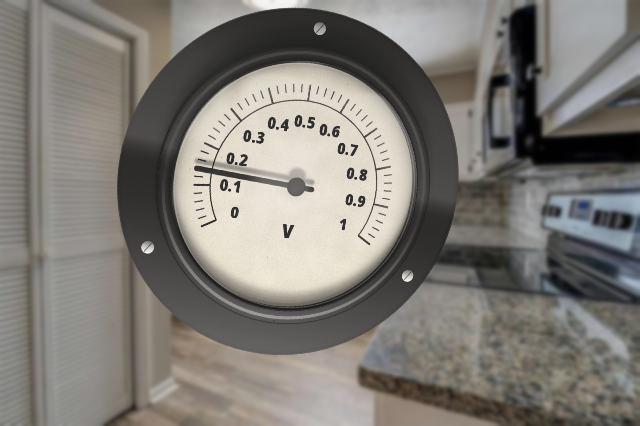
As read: 0.14 (V)
